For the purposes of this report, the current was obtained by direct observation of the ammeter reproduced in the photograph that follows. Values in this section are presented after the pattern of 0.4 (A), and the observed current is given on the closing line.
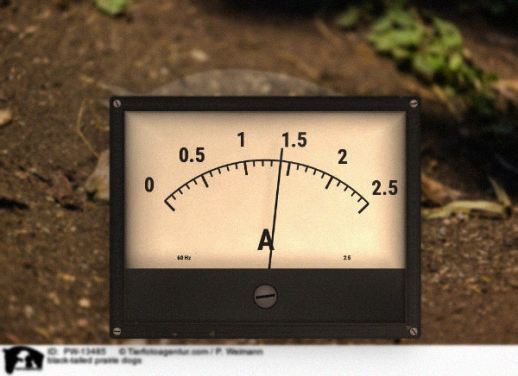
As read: 1.4 (A)
